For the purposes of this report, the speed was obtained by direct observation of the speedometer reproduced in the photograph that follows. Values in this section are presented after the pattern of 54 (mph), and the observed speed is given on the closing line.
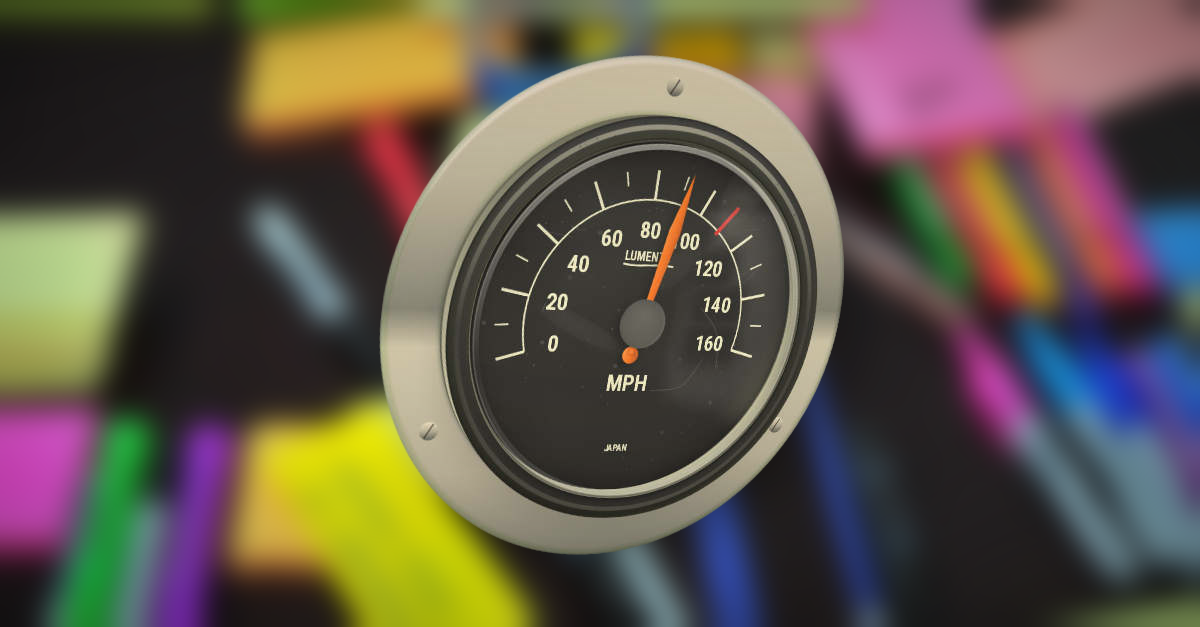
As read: 90 (mph)
